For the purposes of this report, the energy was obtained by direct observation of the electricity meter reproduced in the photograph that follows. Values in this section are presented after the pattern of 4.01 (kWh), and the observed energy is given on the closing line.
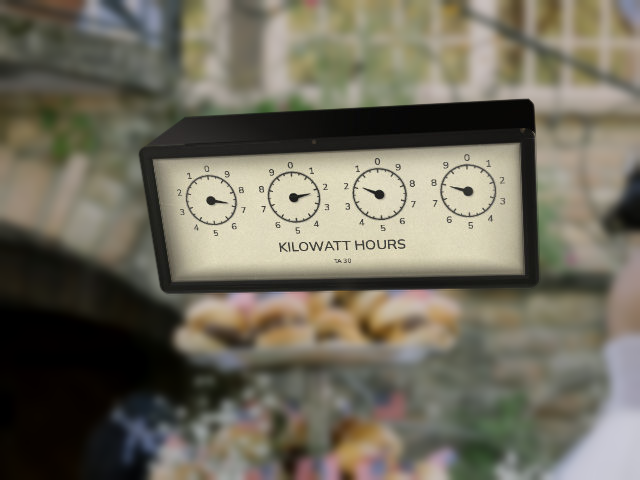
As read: 7218 (kWh)
